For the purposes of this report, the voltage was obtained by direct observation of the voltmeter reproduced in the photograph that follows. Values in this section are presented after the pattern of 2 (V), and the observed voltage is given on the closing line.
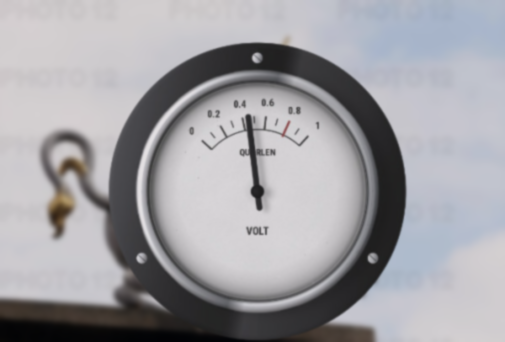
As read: 0.45 (V)
